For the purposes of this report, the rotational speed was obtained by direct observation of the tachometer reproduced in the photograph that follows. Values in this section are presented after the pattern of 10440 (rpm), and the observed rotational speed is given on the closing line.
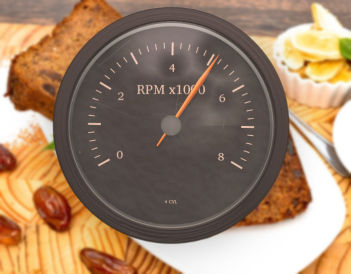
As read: 5100 (rpm)
